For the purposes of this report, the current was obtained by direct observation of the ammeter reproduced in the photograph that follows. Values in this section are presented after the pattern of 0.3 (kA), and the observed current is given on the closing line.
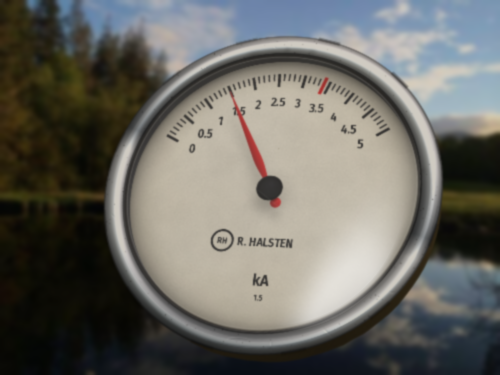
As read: 1.5 (kA)
